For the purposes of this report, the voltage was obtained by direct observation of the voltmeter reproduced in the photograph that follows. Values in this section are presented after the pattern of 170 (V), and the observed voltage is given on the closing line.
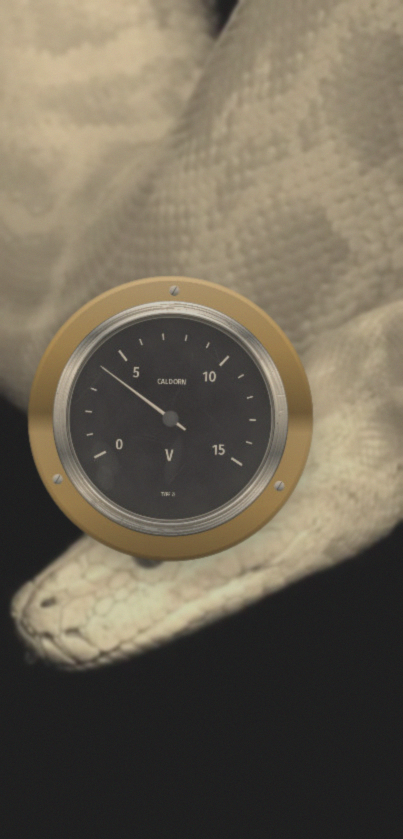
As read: 4 (V)
